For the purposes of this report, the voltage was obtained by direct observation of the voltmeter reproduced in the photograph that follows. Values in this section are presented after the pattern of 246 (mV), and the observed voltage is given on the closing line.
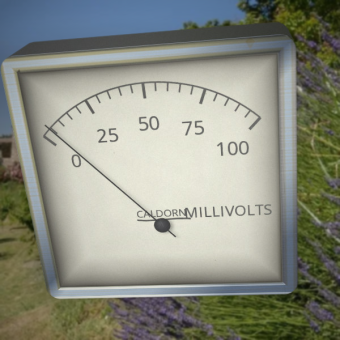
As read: 5 (mV)
